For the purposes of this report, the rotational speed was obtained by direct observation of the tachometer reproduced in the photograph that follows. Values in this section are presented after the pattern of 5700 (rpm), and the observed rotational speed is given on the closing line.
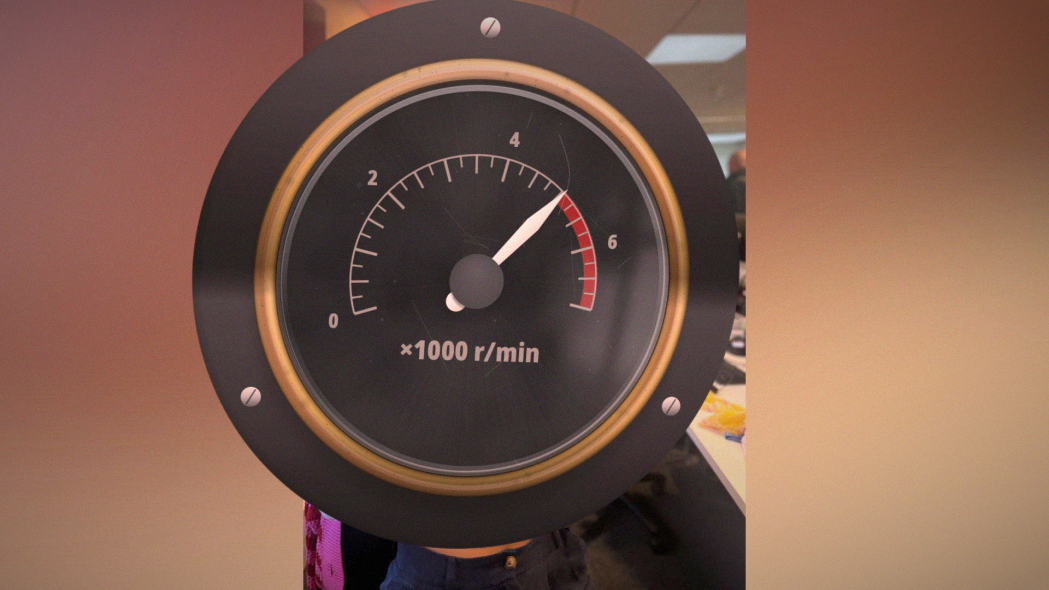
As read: 5000 (rpm)
